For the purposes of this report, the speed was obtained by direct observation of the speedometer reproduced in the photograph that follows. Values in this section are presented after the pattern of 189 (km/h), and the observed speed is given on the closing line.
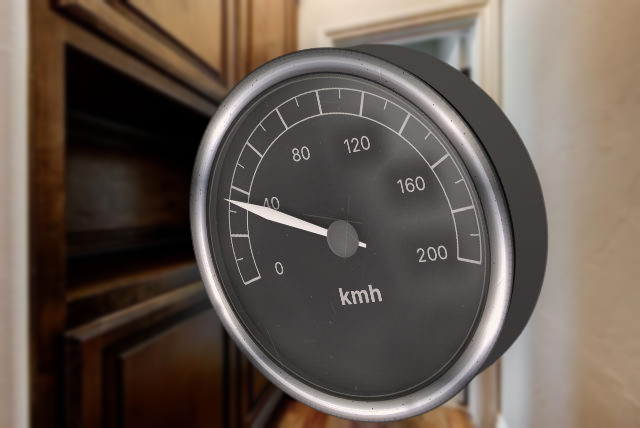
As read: 35 (km/h)
